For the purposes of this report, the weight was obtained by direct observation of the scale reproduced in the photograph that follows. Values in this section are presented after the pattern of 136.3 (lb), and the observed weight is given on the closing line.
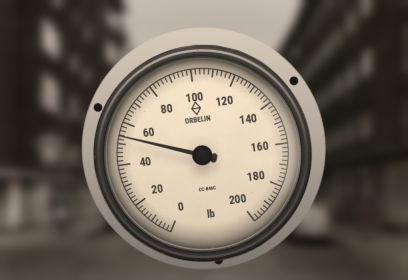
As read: 54 (lb)
